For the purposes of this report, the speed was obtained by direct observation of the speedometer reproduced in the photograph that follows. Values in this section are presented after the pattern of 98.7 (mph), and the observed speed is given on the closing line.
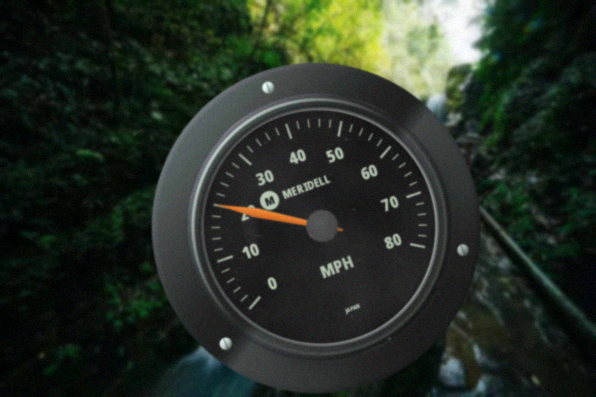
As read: 20 (mph)
